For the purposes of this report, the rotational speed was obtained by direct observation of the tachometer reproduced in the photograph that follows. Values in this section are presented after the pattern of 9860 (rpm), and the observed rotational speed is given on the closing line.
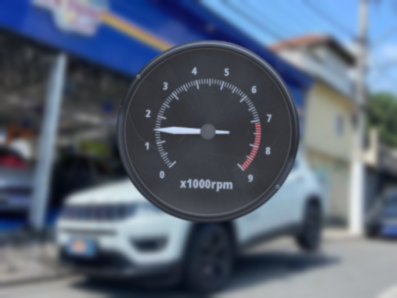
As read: 1500 (rpm)
